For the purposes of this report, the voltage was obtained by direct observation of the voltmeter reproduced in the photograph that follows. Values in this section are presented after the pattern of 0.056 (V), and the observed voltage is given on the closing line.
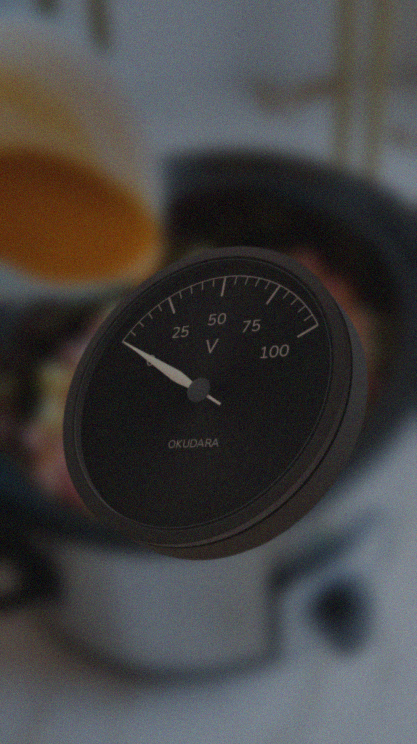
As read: 0 (V)
